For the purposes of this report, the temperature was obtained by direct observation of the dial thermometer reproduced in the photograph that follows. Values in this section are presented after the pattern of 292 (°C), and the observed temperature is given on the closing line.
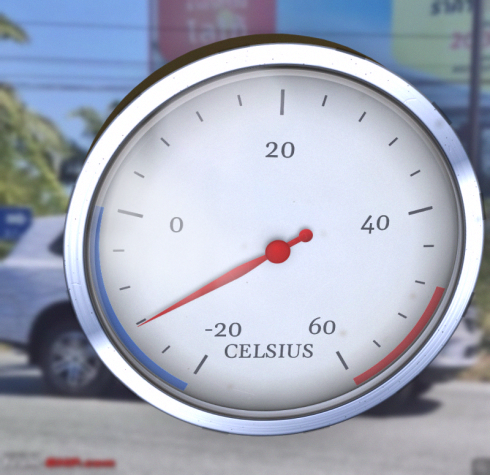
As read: -12 (°C)
